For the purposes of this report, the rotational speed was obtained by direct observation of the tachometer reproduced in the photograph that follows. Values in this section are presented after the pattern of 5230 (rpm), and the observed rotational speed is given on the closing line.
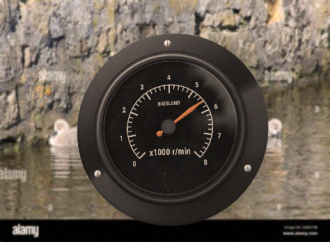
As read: 5600 (rpm)
